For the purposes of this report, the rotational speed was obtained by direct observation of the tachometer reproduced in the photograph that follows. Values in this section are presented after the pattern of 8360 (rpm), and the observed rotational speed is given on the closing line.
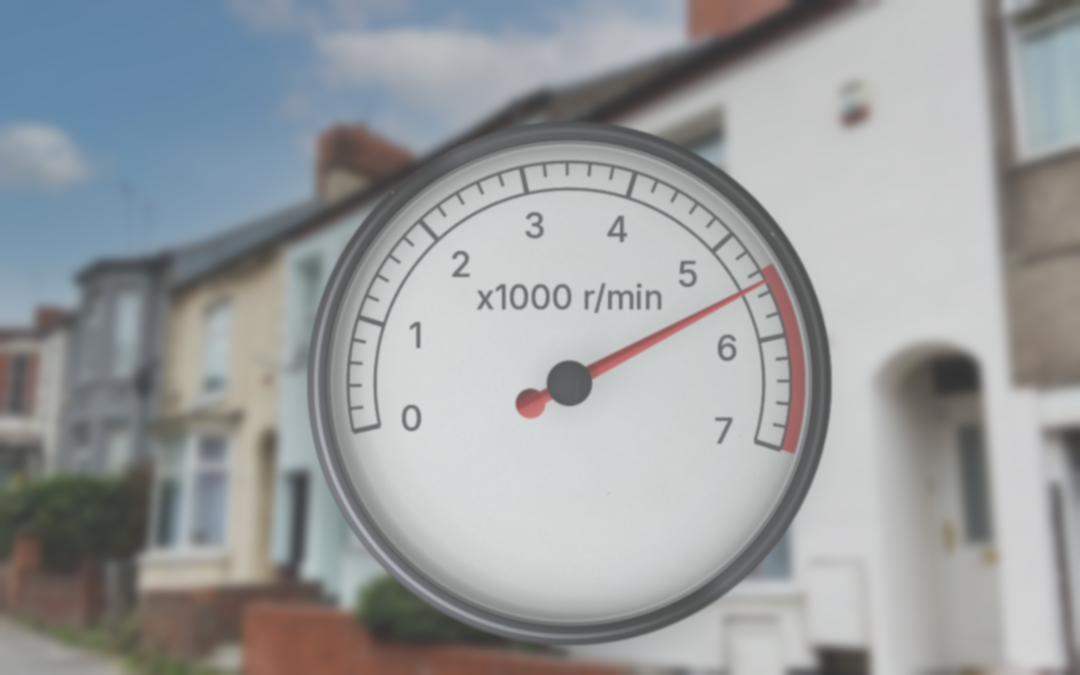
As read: 5500 (rpm)
